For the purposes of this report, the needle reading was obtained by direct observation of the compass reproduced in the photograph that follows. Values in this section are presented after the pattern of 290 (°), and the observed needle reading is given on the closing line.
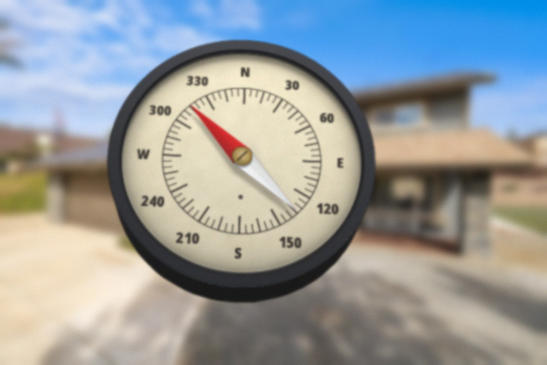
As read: 315 (°)
